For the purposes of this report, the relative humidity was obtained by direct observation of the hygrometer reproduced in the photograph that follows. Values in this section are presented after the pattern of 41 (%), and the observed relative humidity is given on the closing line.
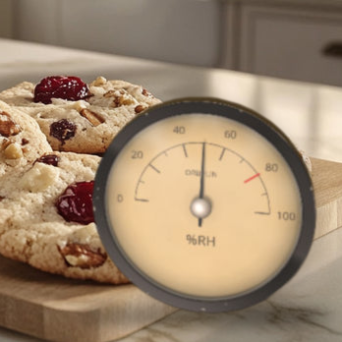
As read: 50 (%)
